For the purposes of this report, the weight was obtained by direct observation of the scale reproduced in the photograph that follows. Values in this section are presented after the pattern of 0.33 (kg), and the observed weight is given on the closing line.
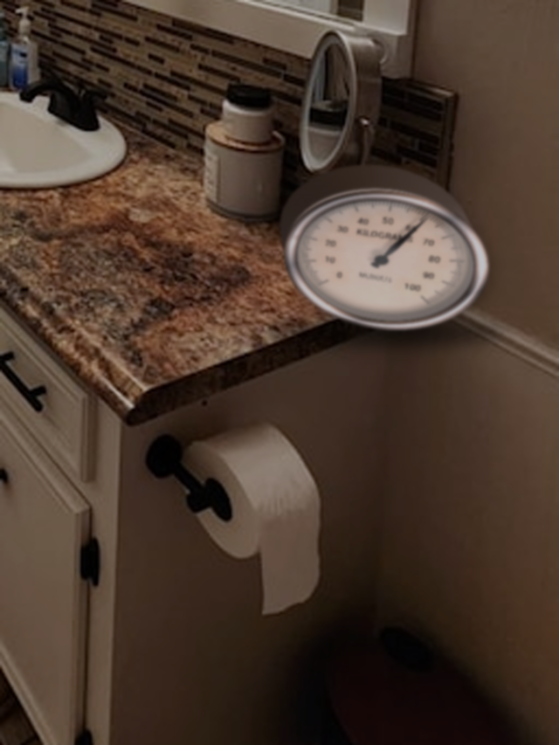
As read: 60 (kg)
